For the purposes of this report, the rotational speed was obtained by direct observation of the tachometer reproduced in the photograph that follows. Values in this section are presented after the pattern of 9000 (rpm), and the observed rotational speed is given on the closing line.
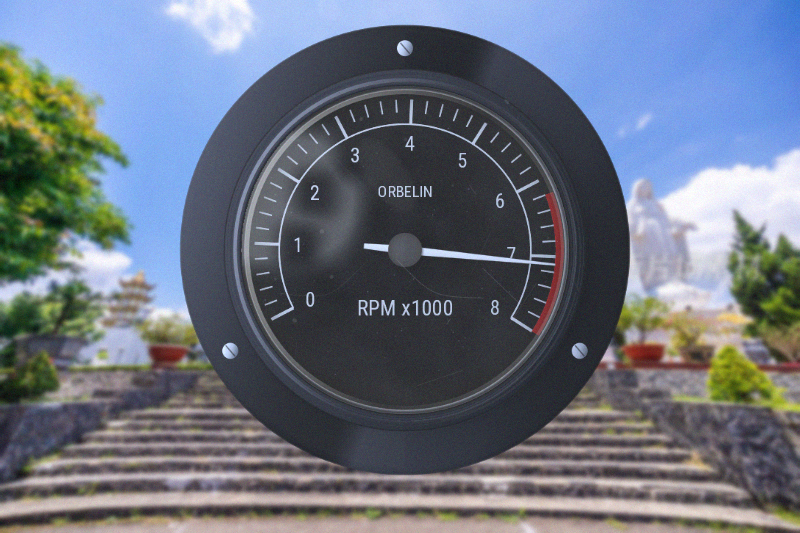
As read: 7100 (rpm)
